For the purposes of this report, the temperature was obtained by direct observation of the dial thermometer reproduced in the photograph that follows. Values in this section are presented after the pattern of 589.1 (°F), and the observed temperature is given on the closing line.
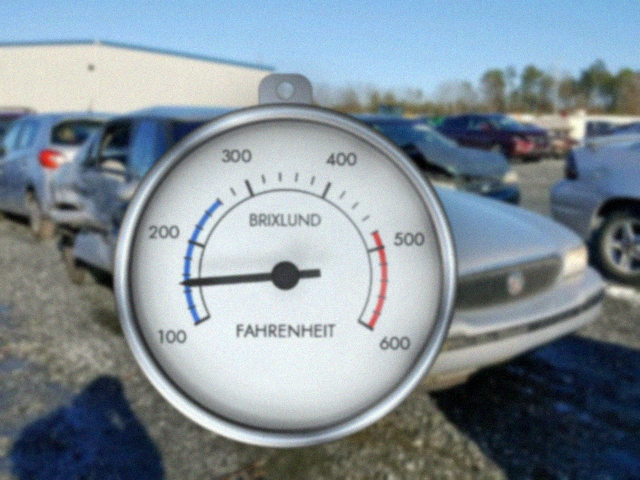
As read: 150 (°F)
